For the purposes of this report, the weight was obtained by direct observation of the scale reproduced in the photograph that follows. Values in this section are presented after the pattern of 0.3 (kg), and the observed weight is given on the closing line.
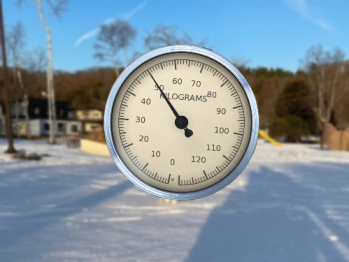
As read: 50 (kg)
